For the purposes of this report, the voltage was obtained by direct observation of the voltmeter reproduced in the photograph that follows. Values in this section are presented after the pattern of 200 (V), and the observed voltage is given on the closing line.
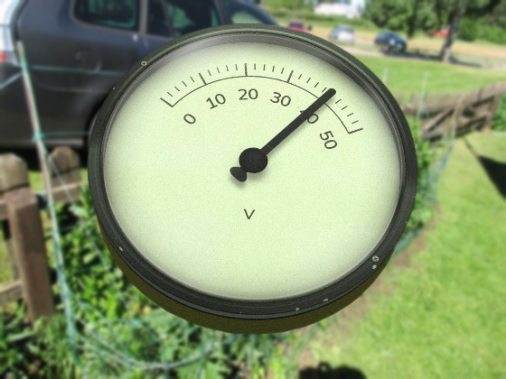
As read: 40 (V)
